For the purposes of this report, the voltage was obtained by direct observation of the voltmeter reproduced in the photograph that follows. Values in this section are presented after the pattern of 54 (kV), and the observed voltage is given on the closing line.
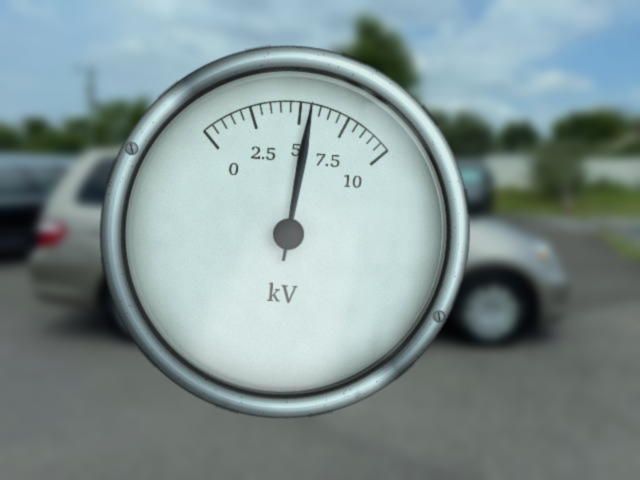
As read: 5.5 (kV)
